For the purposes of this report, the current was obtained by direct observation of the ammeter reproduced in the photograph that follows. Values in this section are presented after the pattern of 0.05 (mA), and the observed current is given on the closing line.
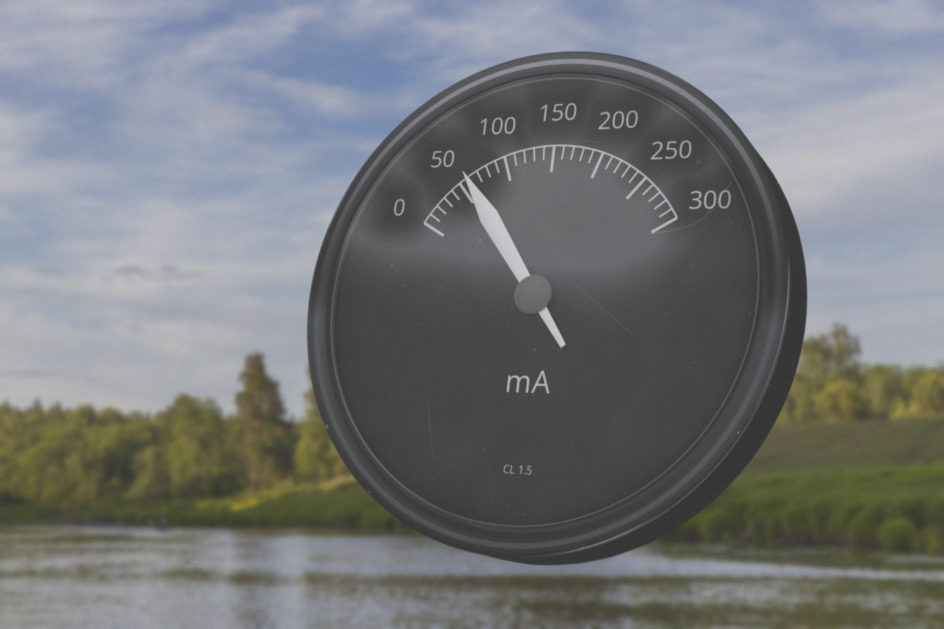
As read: 60 (mA)
